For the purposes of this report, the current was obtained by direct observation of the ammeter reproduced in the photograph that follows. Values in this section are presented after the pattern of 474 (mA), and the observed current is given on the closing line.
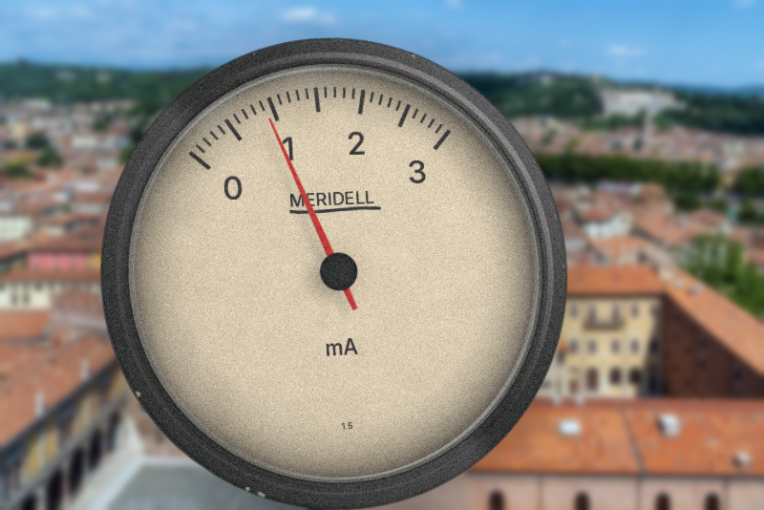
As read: 0.9 (mA)
